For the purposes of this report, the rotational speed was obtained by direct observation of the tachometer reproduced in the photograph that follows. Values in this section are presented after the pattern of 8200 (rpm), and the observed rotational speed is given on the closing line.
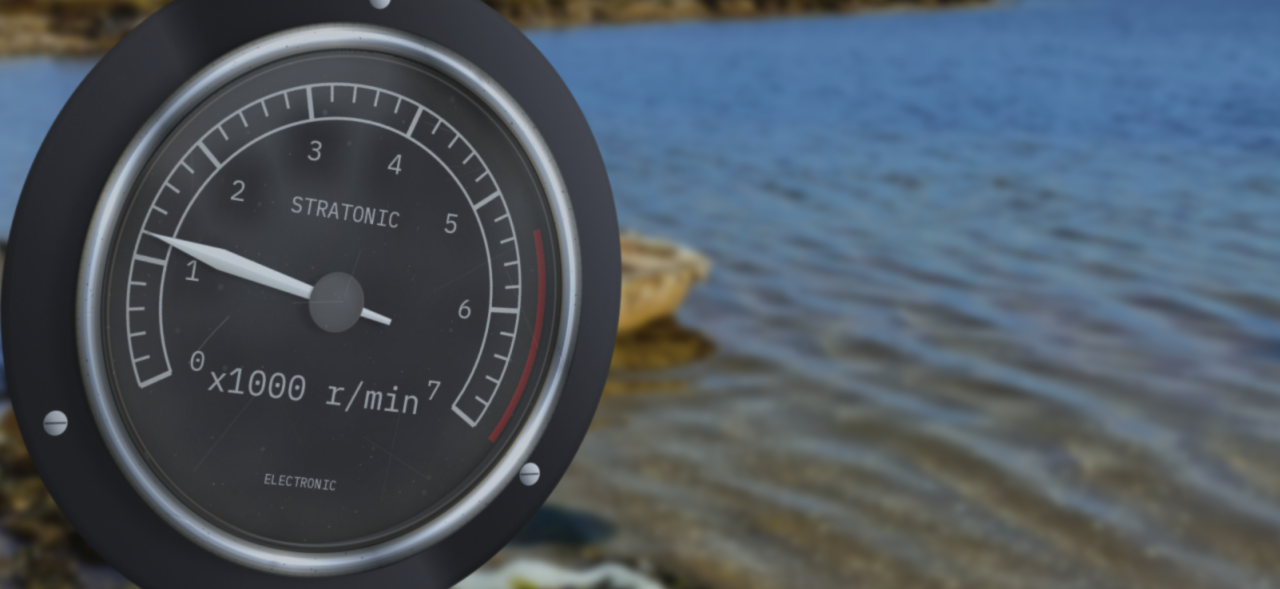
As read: 1200 (rpm)
